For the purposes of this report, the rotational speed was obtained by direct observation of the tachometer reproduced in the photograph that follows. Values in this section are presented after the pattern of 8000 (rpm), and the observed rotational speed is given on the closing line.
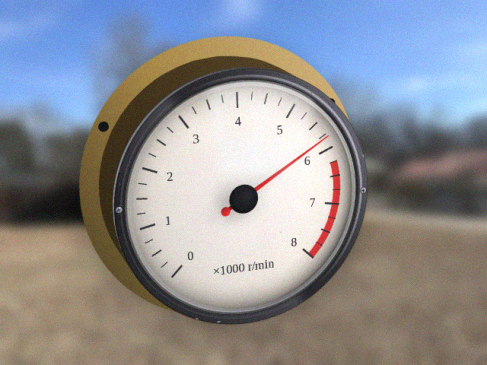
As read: 5750 (rpm)
